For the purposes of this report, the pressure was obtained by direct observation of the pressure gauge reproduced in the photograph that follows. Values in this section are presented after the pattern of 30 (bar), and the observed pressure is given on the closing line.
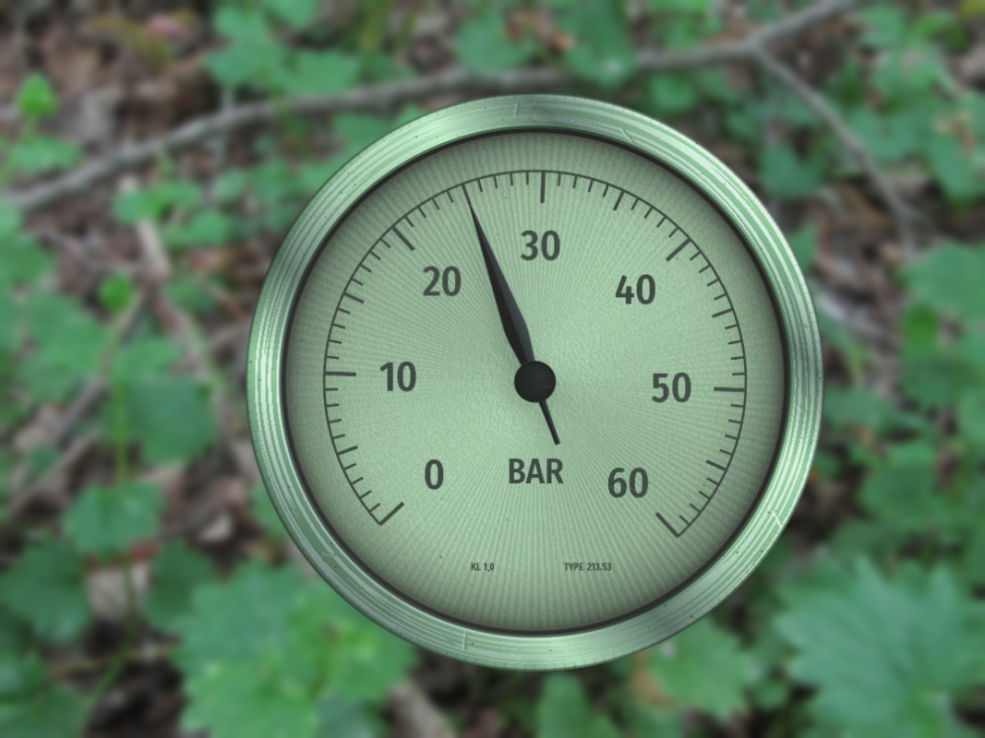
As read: 25 (bar)
